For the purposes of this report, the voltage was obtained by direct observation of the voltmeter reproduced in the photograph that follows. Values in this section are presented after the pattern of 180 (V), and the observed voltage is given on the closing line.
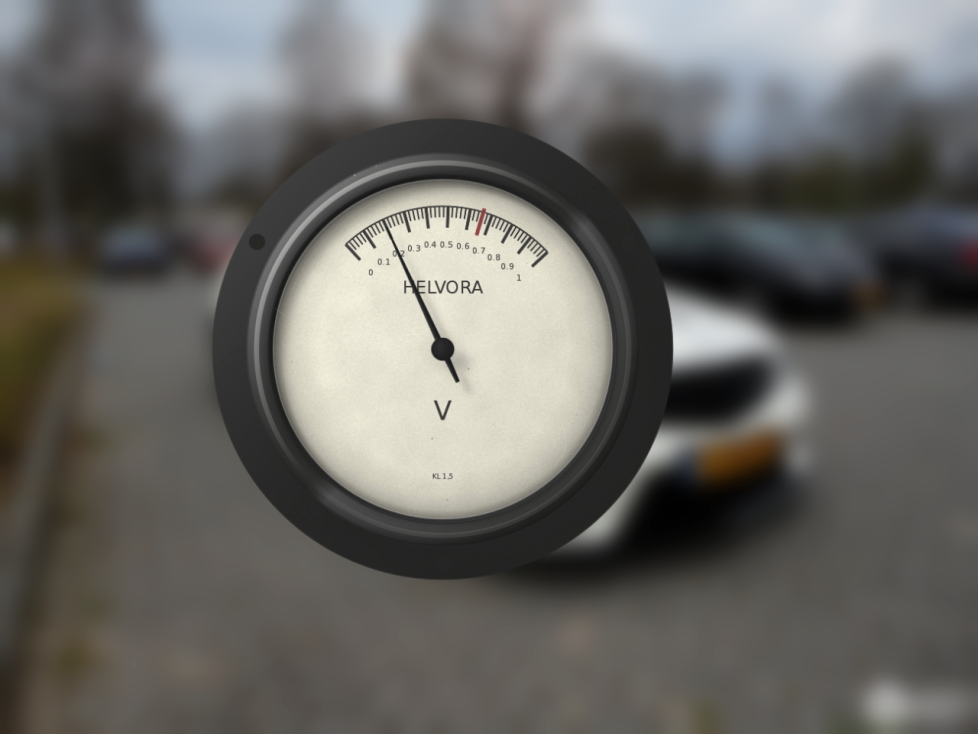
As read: 0.2 (V)
